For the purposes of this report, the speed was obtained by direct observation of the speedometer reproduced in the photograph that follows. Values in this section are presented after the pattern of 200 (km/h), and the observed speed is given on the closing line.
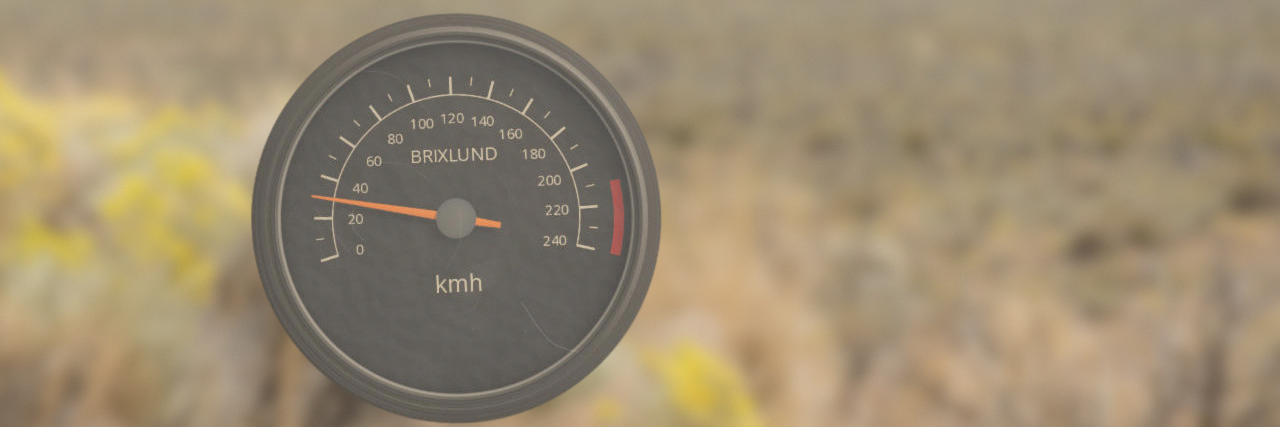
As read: 30 (km/h)
